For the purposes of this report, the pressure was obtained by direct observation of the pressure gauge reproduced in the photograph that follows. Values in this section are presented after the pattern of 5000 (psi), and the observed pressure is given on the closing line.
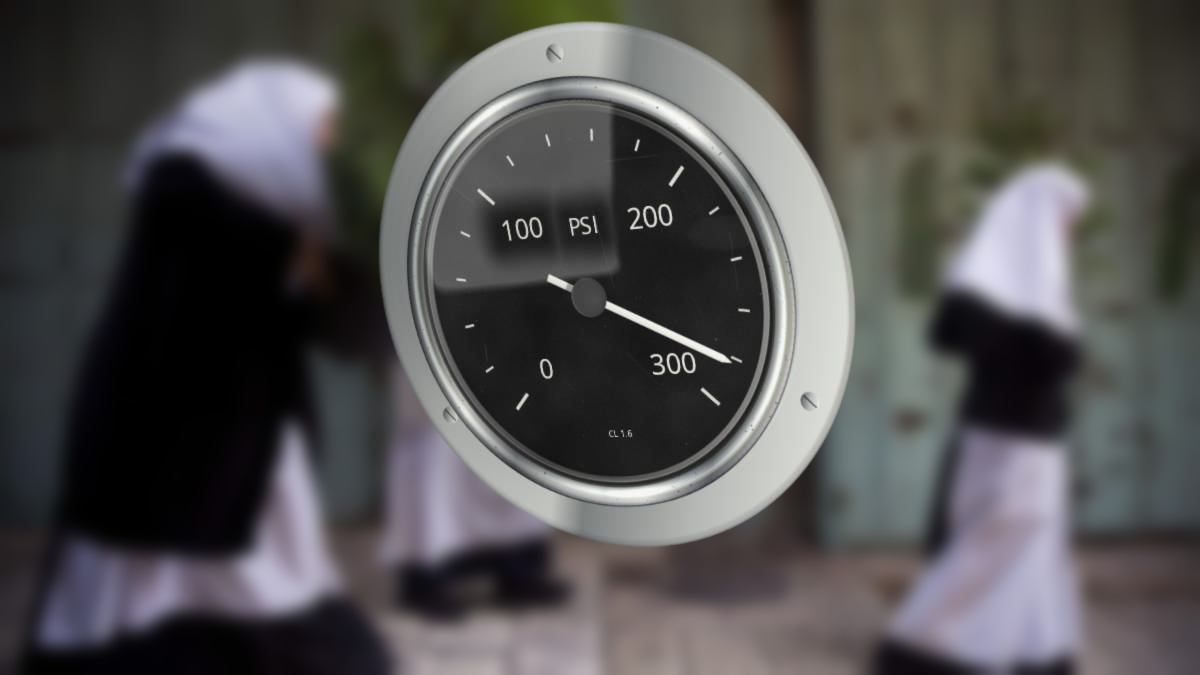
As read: 280 (psi)
